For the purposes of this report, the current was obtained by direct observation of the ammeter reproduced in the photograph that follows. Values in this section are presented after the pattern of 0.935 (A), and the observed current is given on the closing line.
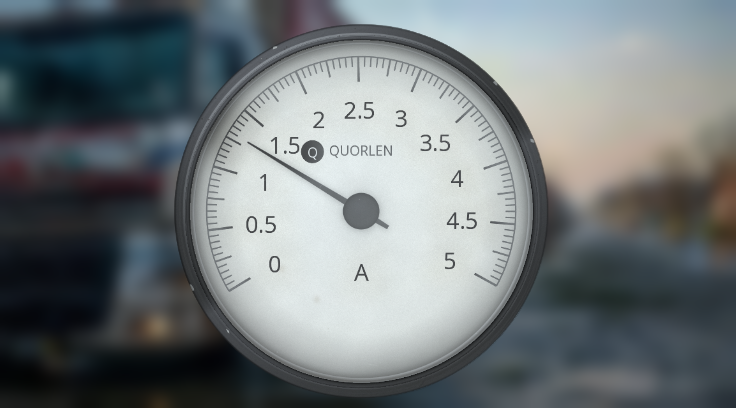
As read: 1.3 (A)
